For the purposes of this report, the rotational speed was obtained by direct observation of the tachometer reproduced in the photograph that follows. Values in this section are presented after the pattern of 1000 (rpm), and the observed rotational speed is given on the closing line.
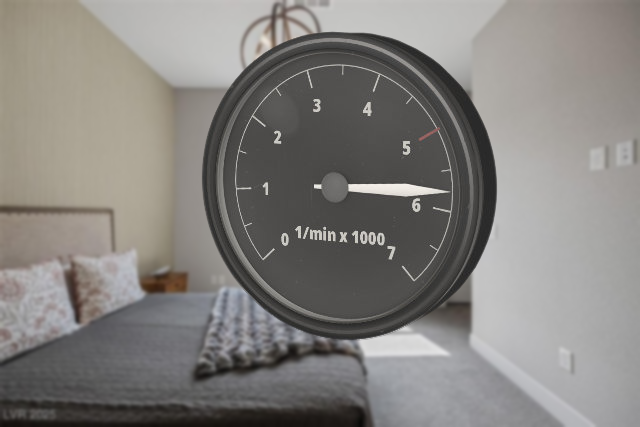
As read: 5750 (rpm)
